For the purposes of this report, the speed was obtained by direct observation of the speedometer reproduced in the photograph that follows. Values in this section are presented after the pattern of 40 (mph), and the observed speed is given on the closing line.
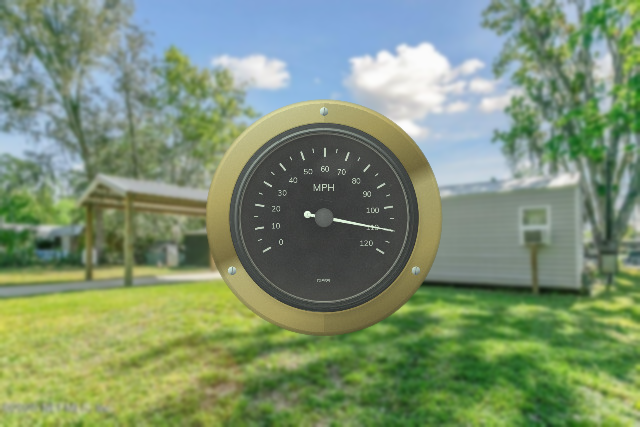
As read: 110 (mph)
